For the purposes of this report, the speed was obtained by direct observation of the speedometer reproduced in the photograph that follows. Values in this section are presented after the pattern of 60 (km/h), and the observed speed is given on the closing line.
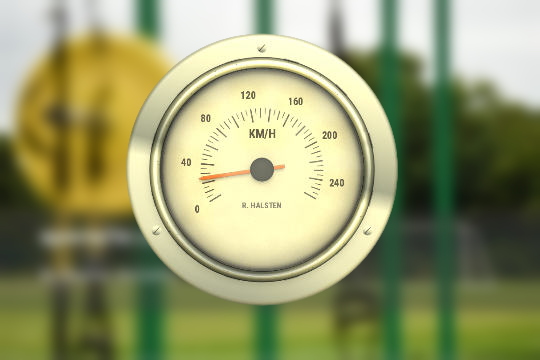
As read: 25 (km/h)
